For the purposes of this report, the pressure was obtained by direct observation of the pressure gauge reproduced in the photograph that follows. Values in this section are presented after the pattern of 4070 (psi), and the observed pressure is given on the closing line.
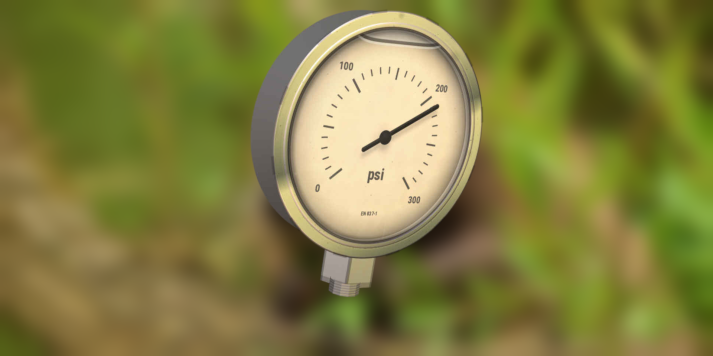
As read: 210 (psi)
